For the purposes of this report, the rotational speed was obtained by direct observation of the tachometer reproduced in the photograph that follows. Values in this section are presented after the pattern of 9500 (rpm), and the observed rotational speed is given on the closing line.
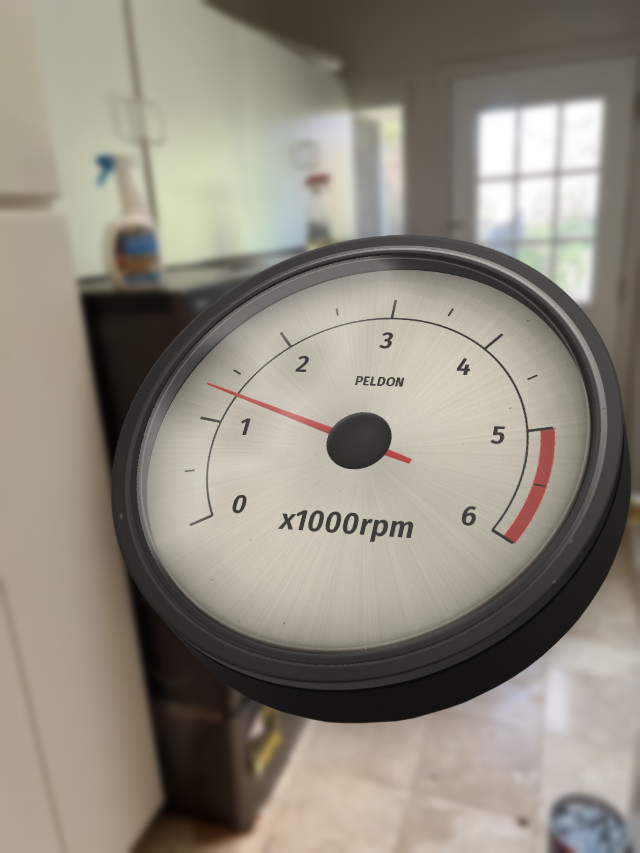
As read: 1250 (rpm)
